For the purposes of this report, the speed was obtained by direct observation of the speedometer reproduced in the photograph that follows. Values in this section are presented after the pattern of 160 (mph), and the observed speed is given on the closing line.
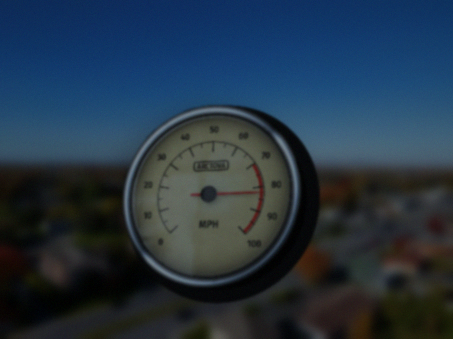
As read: 82.5 (mph)
